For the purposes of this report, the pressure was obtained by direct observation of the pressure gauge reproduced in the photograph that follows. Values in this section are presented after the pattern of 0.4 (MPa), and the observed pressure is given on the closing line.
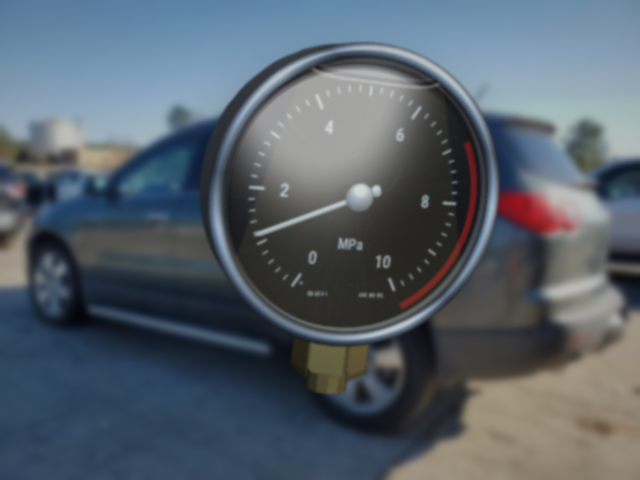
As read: 1.2 (MPa)
